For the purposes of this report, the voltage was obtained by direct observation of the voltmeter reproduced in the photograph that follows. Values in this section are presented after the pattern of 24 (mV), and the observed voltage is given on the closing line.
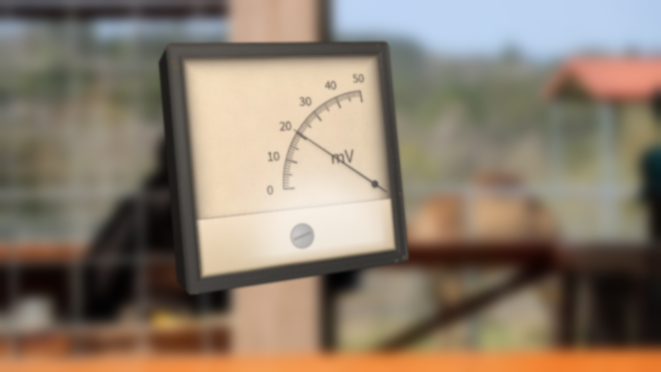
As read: 20 (mV)
